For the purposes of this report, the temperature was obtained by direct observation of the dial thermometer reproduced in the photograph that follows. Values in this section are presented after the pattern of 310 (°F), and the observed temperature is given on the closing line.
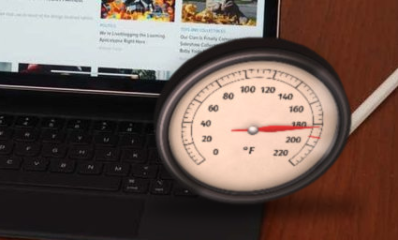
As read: 180 (°F)
